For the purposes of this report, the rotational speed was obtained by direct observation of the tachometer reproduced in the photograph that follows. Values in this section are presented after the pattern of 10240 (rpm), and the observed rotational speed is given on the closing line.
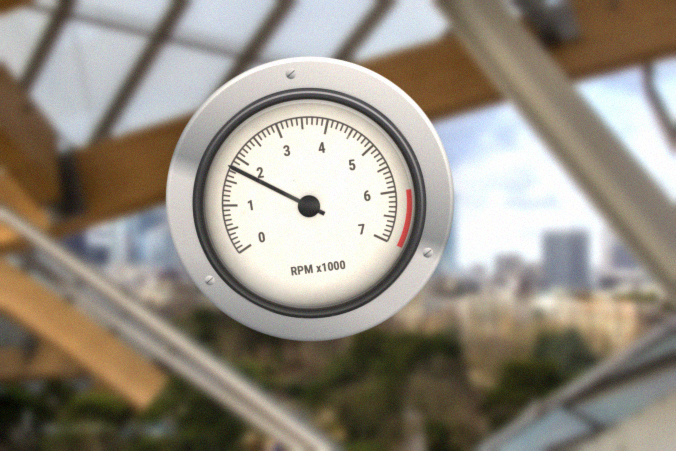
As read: 1800 (rpm)
